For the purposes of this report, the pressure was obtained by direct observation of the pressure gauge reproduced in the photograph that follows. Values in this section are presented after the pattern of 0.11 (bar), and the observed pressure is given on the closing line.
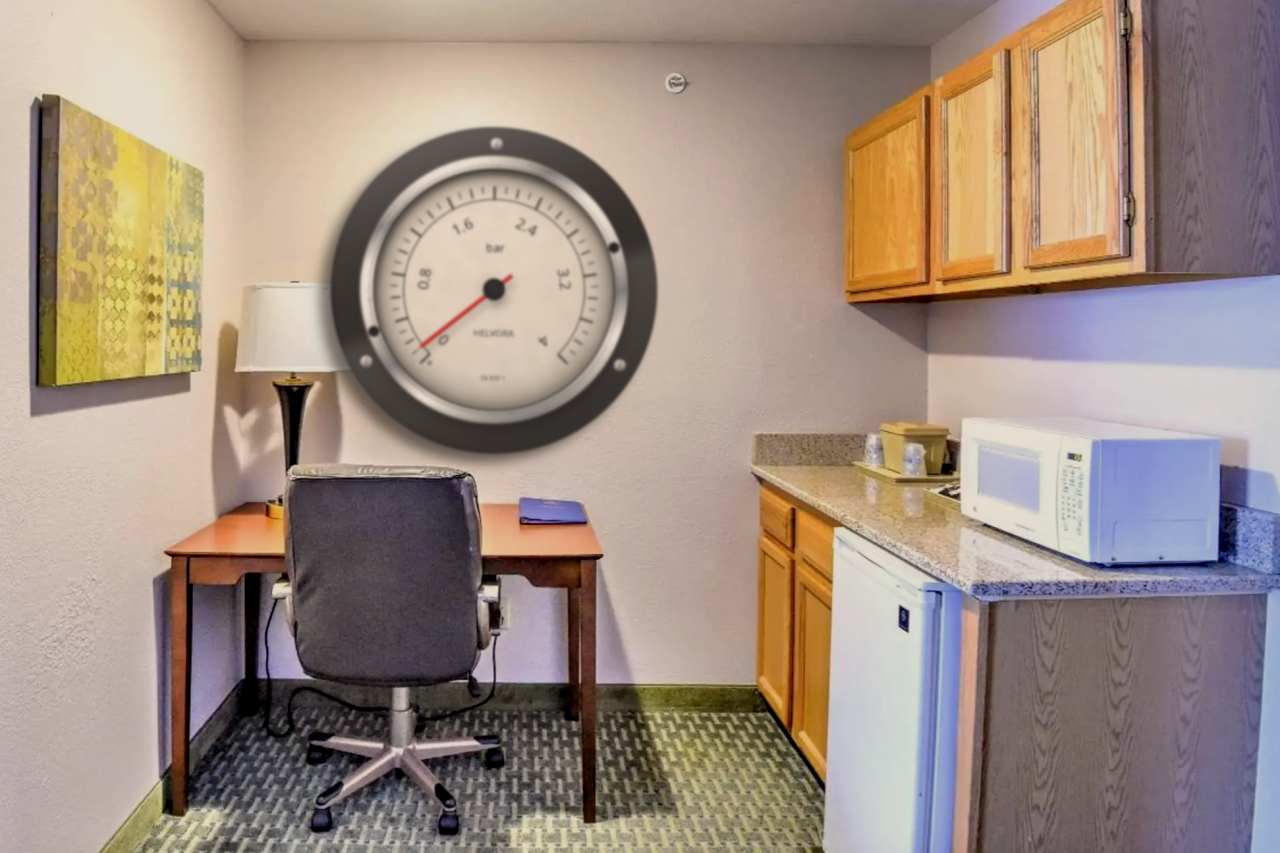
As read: 0.1 (bar)
